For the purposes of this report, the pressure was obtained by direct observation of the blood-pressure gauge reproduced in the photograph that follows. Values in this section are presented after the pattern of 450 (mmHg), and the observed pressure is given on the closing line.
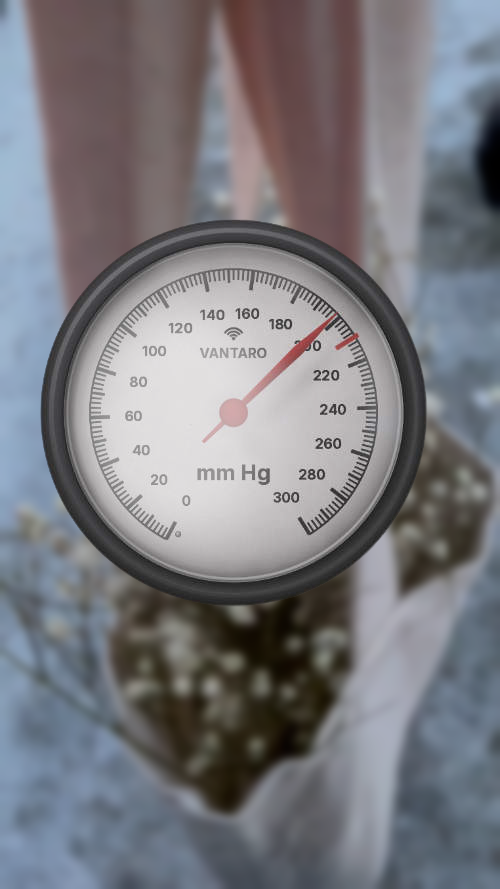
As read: 198 (mmHg)
